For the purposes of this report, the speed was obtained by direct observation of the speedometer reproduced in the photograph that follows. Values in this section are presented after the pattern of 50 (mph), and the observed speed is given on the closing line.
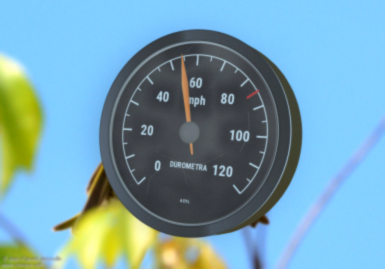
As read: 55 (mph)
